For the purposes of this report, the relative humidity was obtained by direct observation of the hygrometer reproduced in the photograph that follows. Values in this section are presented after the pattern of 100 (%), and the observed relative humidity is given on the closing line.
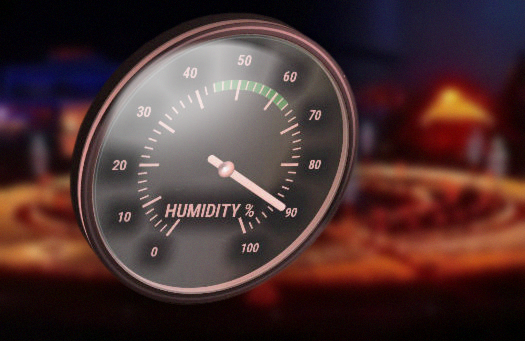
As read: 90 (%)
